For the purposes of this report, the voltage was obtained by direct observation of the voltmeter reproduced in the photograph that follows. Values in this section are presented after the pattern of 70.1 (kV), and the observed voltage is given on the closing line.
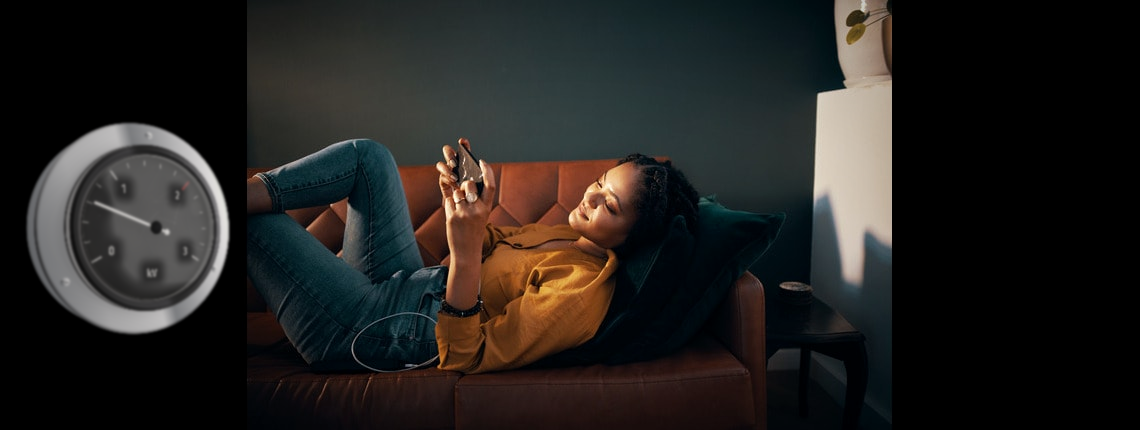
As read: 0.6 (kV)
